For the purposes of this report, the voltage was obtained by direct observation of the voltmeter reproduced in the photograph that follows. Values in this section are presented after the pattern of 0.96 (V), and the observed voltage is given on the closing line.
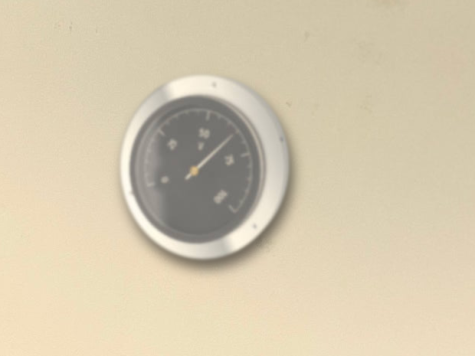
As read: 65 (V)
